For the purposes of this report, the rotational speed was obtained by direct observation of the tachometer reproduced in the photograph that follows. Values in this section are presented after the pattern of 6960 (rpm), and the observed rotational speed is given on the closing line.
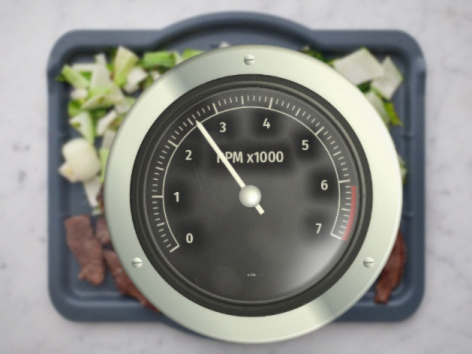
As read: 2600 (rpm)
